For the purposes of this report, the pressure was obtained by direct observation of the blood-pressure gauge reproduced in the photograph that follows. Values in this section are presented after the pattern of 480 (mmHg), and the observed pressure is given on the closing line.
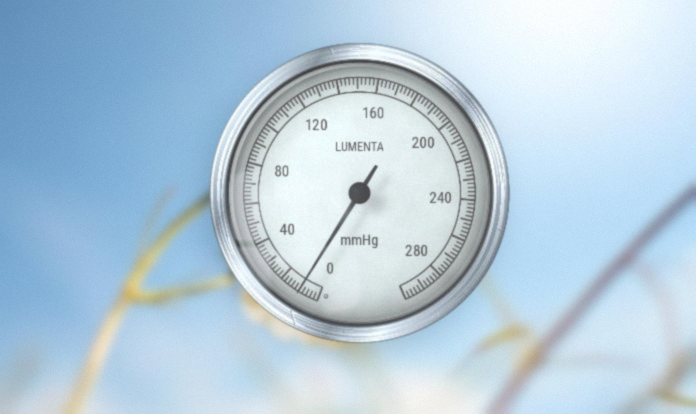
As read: 10 (mmHg)
